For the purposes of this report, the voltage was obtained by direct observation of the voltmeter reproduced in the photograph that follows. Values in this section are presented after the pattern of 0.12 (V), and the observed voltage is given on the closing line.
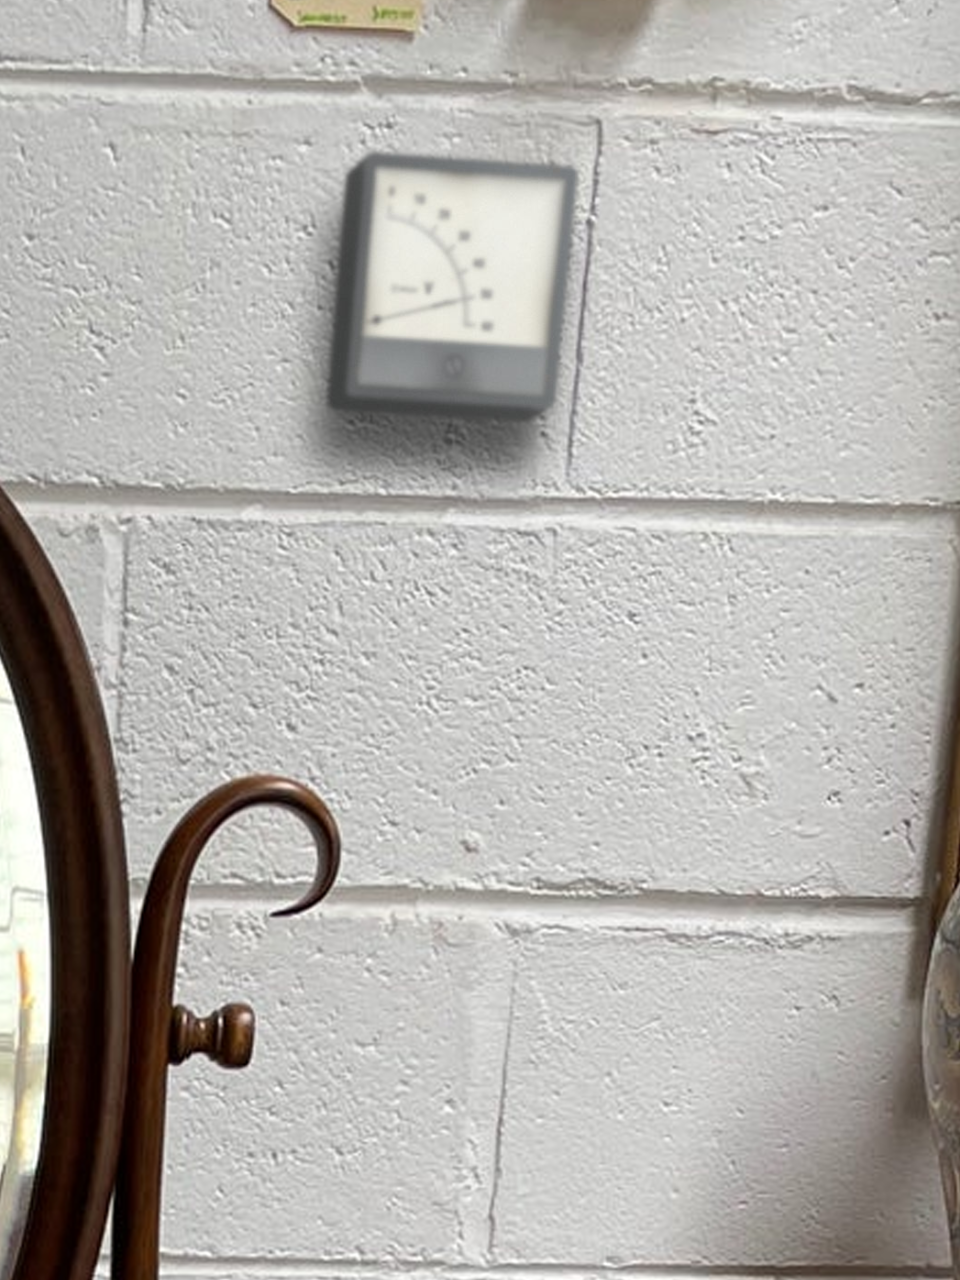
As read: 50 (V)
